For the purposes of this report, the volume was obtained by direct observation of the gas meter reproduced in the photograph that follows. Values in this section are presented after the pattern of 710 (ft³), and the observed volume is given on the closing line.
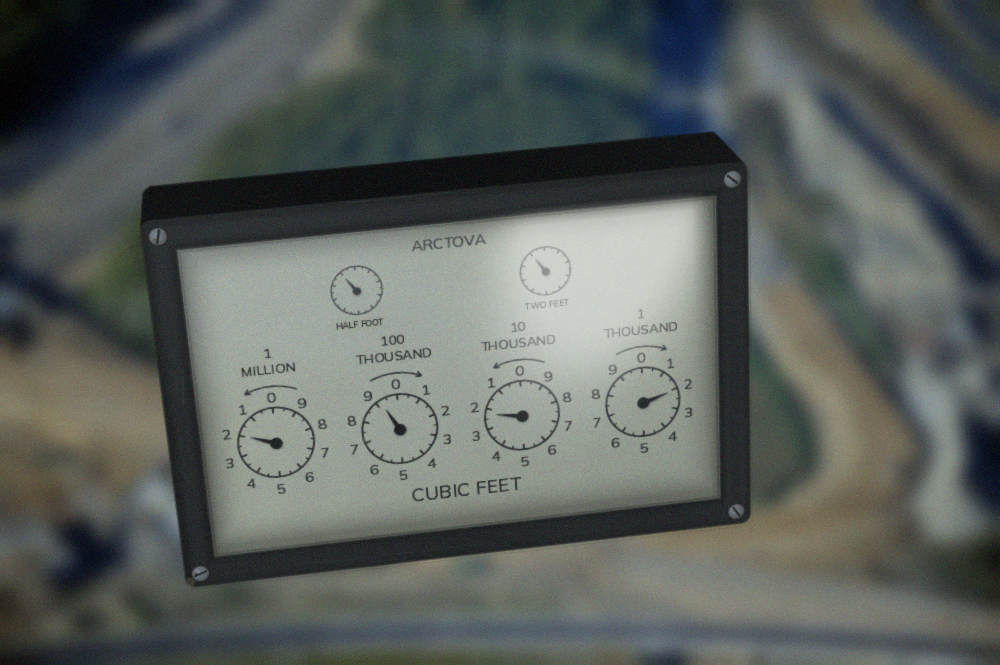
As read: 192200 (ft³)
